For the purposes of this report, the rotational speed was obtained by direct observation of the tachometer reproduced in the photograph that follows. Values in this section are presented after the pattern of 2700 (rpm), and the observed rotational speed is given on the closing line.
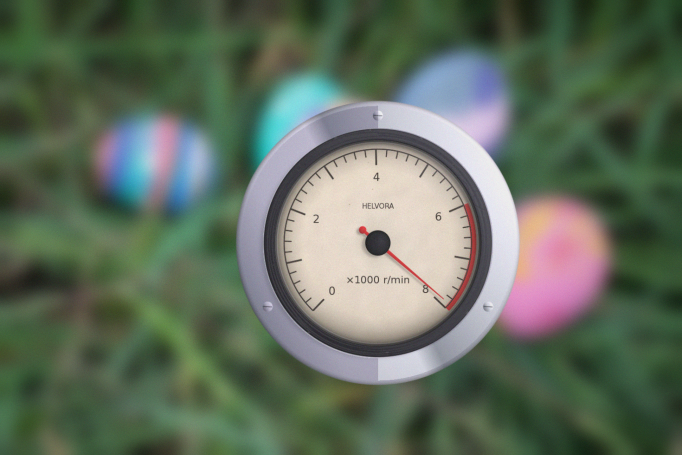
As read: 7900 (rpm)
